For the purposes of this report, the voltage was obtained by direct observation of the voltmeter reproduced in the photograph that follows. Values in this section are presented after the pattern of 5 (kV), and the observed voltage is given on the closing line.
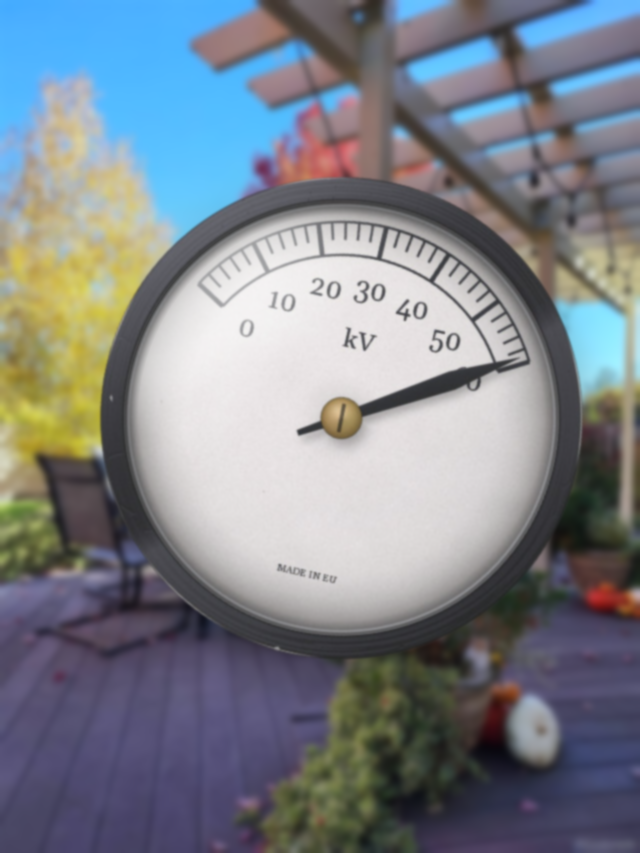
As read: 59 (kV)
